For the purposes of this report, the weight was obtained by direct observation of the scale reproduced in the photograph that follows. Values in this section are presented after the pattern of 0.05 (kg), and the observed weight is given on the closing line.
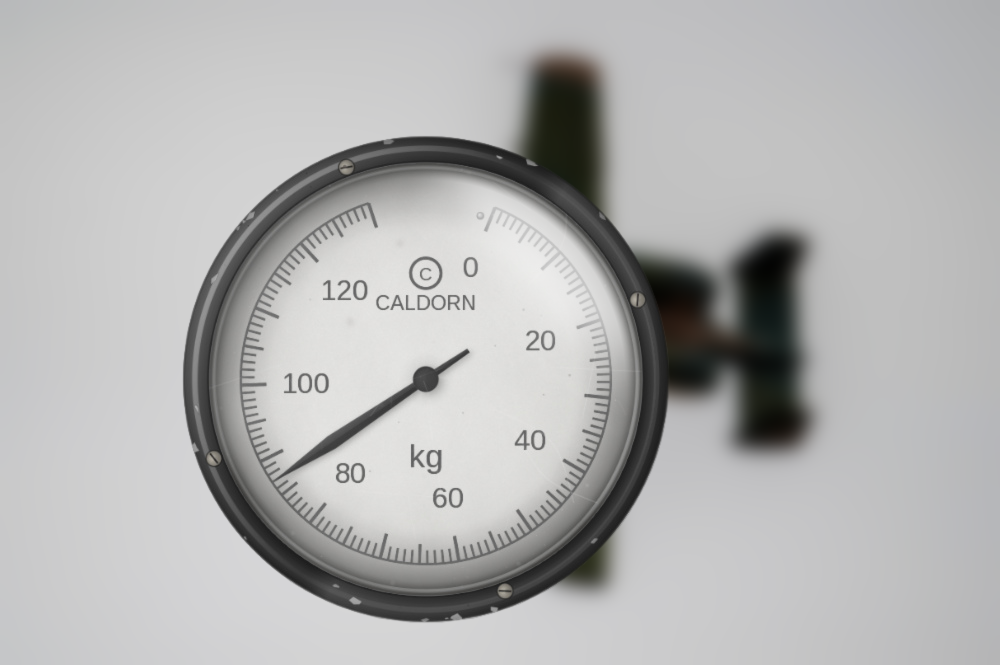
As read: 87 (kg)
